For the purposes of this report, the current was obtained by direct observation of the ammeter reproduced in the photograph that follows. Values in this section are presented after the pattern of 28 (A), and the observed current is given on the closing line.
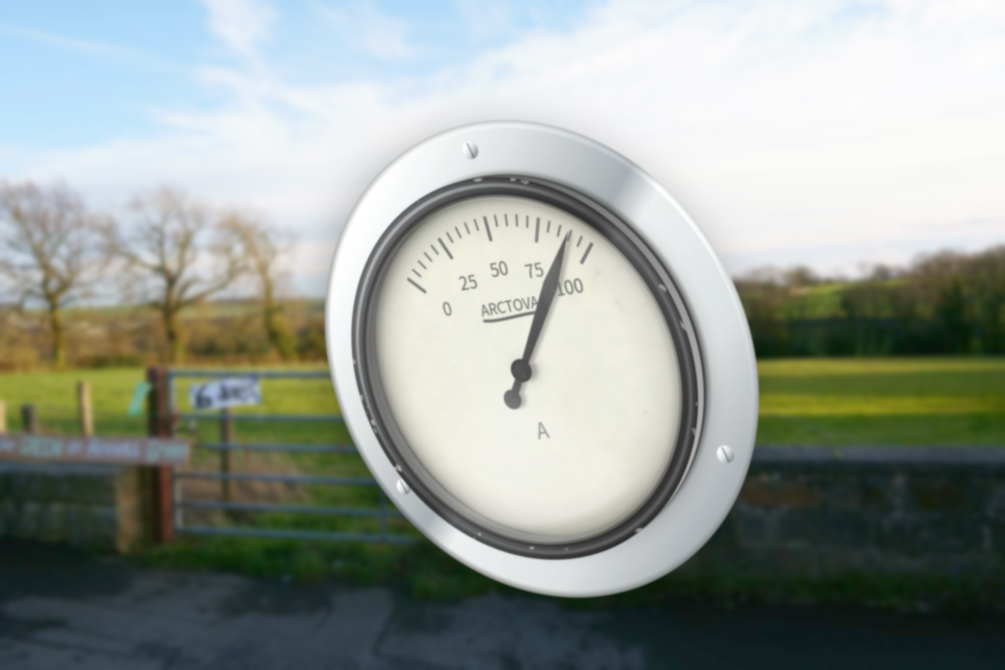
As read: 90 (A)
